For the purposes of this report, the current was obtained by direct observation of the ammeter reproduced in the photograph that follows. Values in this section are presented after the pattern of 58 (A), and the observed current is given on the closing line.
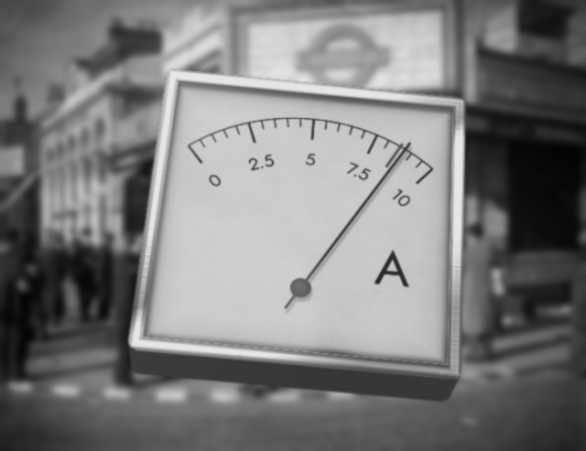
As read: 8.75 (A)
